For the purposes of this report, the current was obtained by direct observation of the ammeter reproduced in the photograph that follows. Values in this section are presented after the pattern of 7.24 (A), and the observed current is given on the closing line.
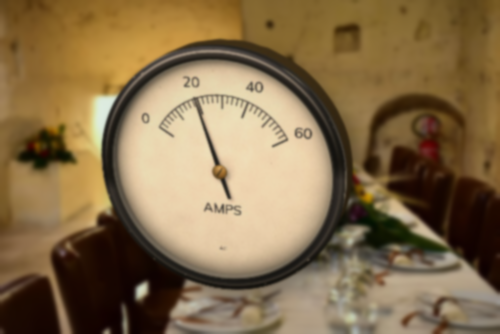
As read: 20 (A)
